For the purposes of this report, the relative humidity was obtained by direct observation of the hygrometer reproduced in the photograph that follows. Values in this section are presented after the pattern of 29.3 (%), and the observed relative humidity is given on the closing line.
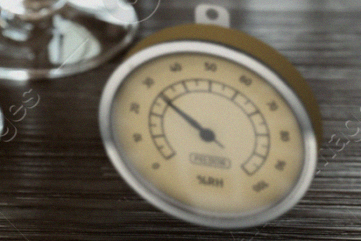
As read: 30 (%)
